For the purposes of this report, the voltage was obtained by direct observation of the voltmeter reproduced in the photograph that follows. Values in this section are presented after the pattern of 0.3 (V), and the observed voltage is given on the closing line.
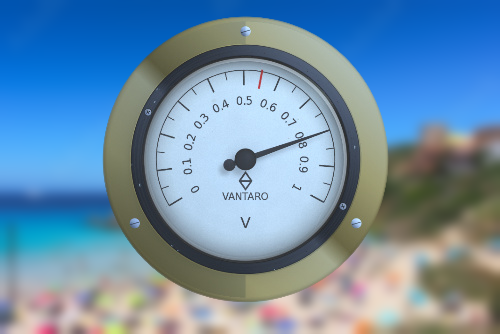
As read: 0.8 (V)
